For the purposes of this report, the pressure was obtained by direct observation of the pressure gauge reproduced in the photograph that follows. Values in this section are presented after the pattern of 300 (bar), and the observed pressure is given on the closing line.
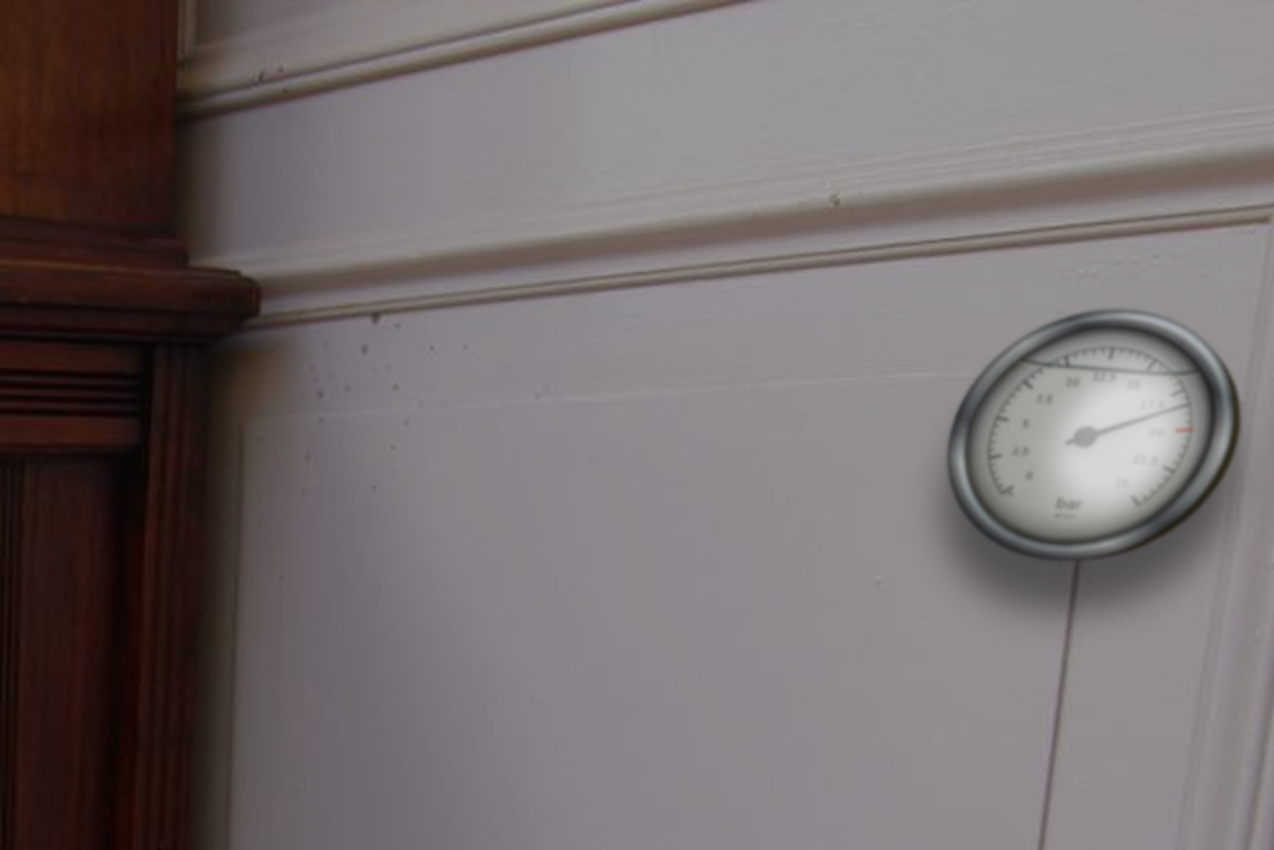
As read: 18.5 (bar)
